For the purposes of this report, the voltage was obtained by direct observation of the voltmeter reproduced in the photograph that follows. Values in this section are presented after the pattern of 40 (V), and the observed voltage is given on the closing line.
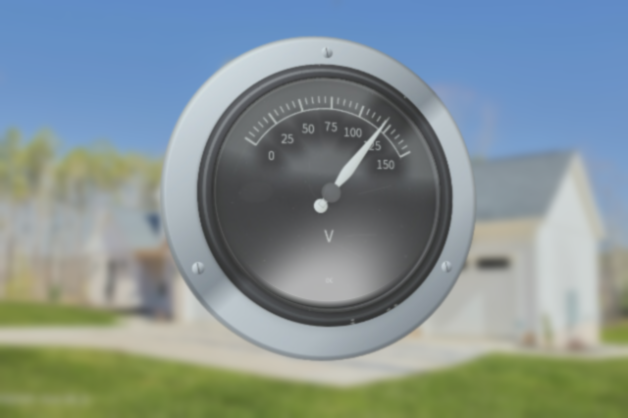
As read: 120 (V)
